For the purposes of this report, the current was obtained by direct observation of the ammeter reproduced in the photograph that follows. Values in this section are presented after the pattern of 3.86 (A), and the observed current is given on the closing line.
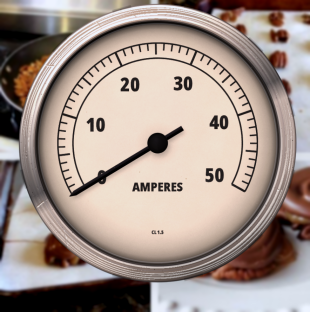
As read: 0 (A)
